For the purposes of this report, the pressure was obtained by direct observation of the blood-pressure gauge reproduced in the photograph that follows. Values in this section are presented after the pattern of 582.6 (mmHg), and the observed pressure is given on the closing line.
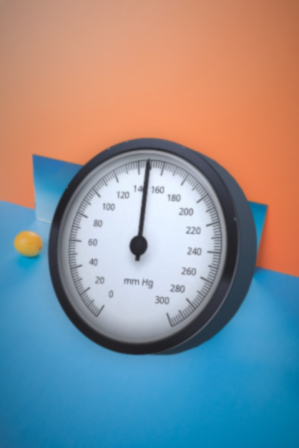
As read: 150 (mmHg)
